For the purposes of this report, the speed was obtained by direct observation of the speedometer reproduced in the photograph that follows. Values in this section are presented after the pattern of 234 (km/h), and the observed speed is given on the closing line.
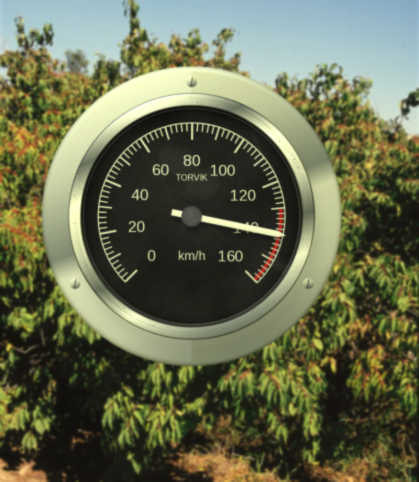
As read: 140 (km/h)
